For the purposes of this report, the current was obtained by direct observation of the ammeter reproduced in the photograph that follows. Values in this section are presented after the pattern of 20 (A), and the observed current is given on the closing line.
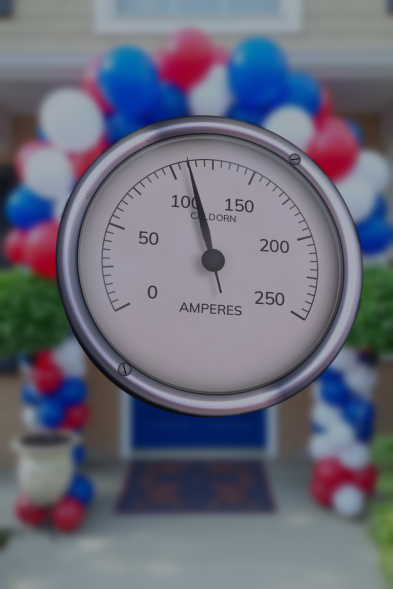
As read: 110 (A)
